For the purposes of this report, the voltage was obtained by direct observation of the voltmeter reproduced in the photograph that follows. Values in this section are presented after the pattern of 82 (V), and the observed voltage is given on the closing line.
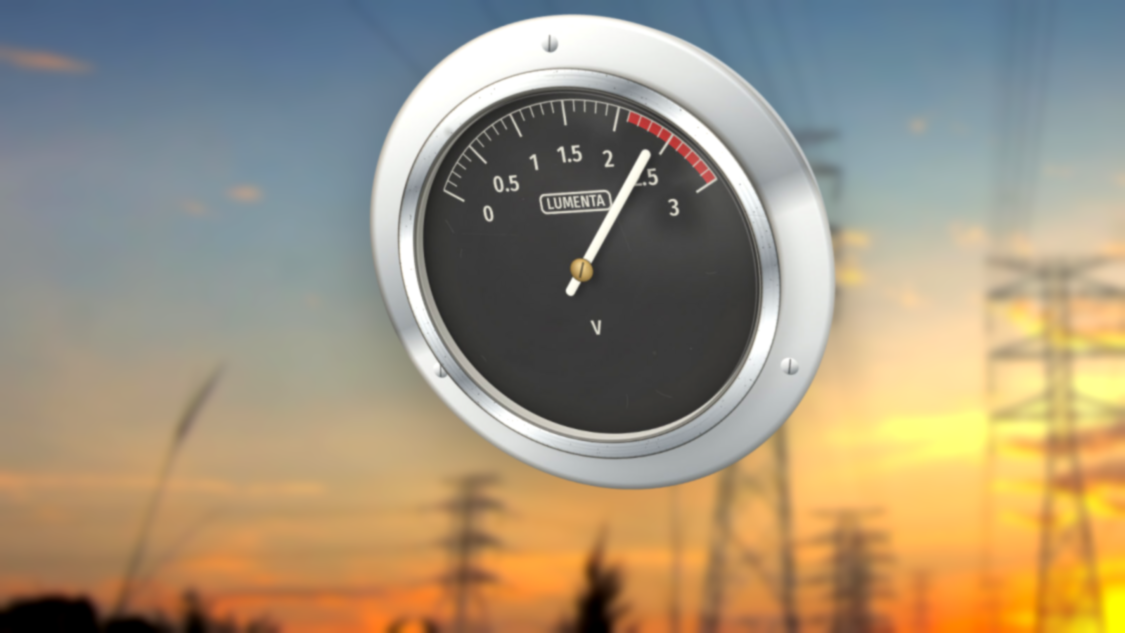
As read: 2.4 (V)
